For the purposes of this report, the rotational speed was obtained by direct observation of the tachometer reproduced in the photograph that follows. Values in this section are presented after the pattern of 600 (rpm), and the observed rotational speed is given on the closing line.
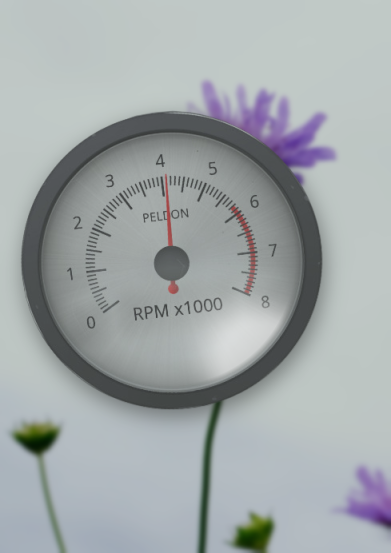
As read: 4100 (rpm)
